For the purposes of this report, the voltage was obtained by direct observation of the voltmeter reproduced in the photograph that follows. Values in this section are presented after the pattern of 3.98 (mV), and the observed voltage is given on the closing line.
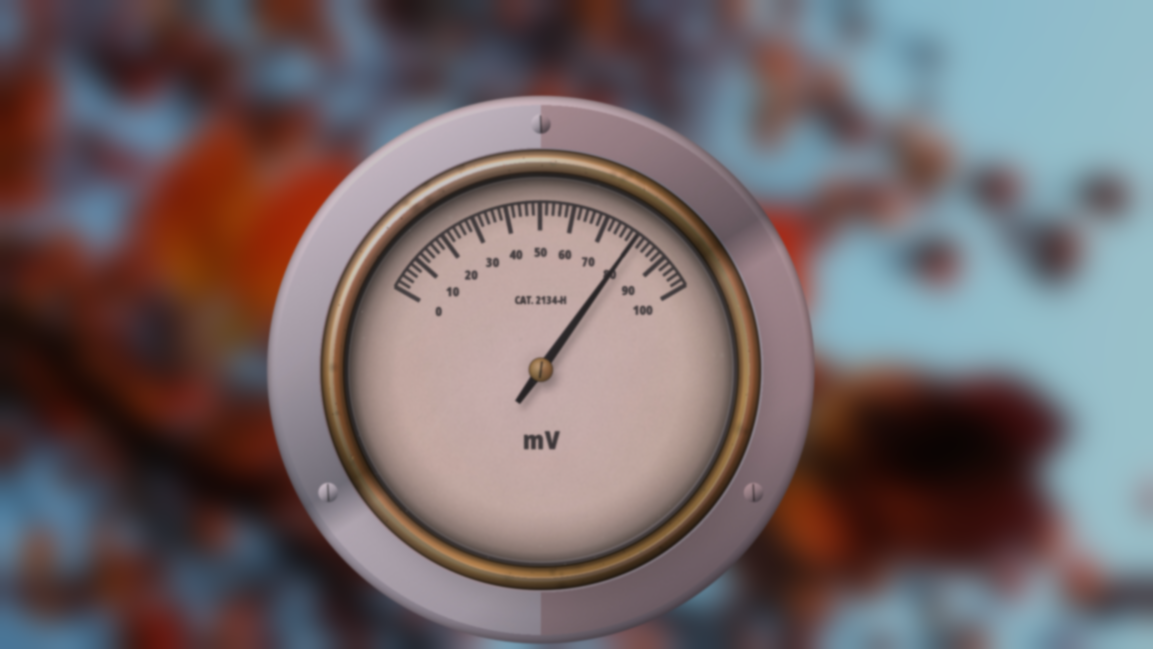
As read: 80 (mV)
